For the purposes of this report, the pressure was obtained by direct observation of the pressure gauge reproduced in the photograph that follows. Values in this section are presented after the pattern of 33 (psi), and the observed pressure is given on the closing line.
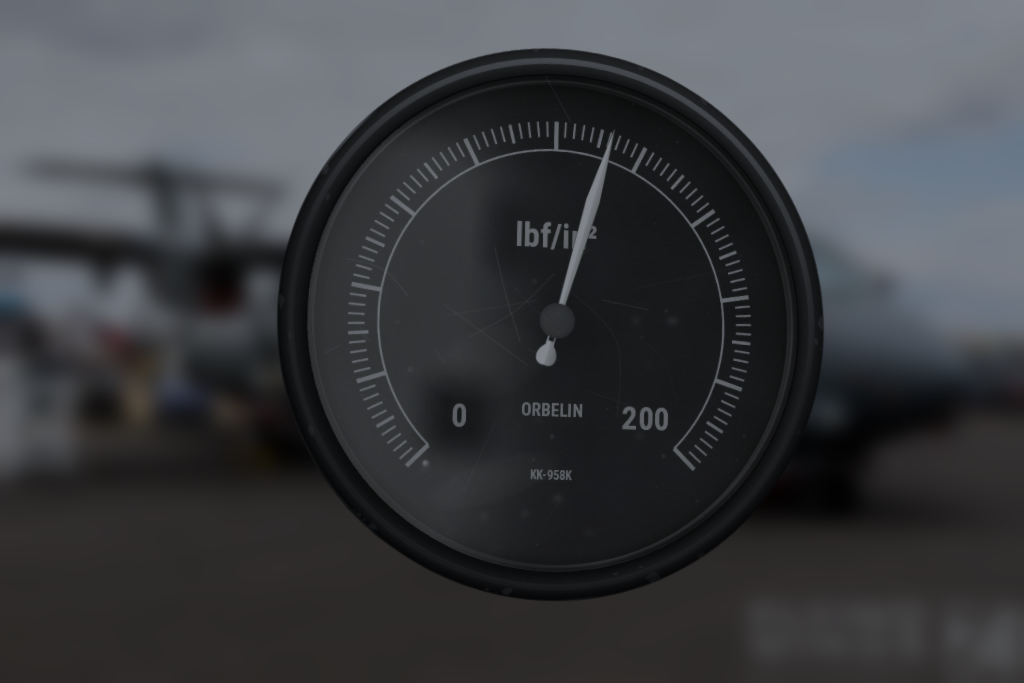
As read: 112 (psi)
